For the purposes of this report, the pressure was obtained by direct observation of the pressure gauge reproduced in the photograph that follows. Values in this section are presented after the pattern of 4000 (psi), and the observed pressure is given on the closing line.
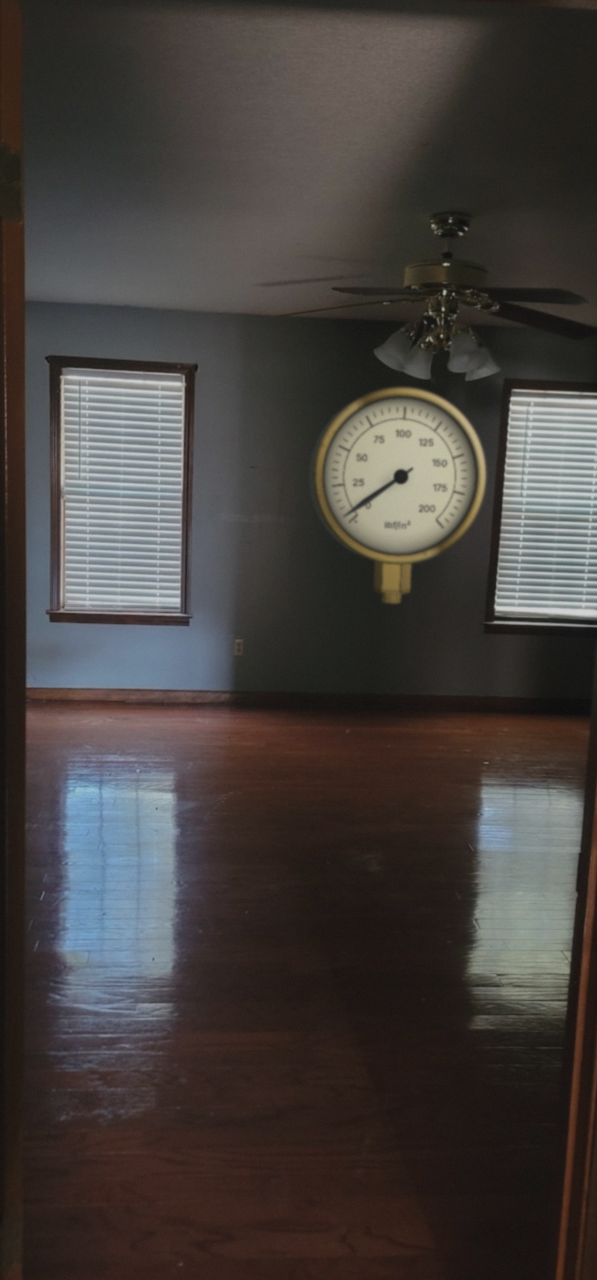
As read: 5 (psi)
